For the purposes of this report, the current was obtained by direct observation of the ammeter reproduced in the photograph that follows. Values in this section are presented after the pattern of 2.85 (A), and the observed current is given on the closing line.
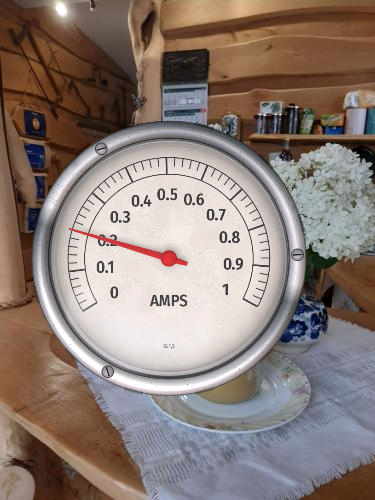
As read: 0.2 (A)
